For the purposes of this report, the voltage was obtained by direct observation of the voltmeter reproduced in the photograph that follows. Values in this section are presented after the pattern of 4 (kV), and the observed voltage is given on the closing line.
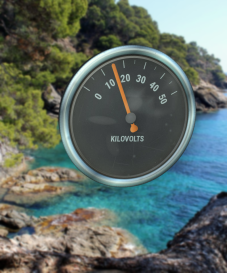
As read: 15 (kV)
